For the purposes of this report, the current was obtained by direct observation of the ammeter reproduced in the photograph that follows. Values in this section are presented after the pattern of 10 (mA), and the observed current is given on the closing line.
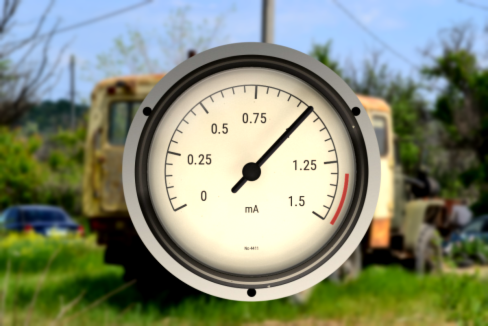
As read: 1 (mA)
